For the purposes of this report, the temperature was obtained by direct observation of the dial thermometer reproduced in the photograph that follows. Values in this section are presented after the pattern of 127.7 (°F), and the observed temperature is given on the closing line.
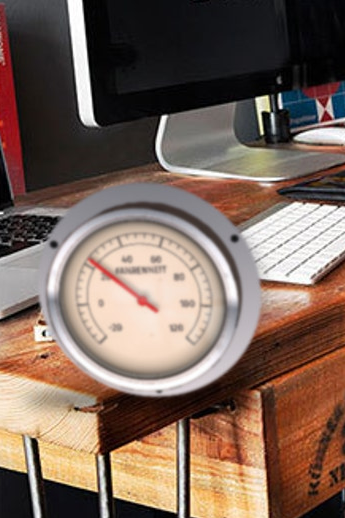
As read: 24 (°F)
